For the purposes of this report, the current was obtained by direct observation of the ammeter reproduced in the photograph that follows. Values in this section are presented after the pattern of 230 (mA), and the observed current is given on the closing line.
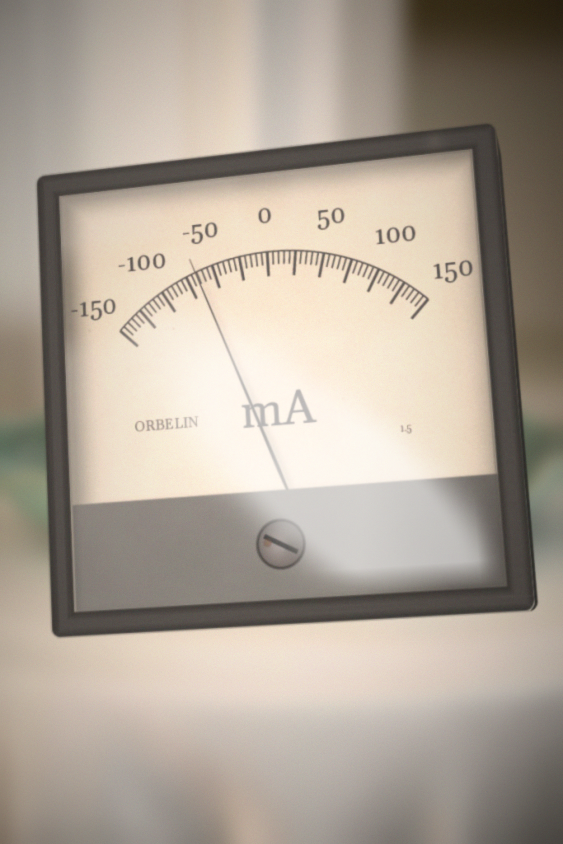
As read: -65 (mA)
